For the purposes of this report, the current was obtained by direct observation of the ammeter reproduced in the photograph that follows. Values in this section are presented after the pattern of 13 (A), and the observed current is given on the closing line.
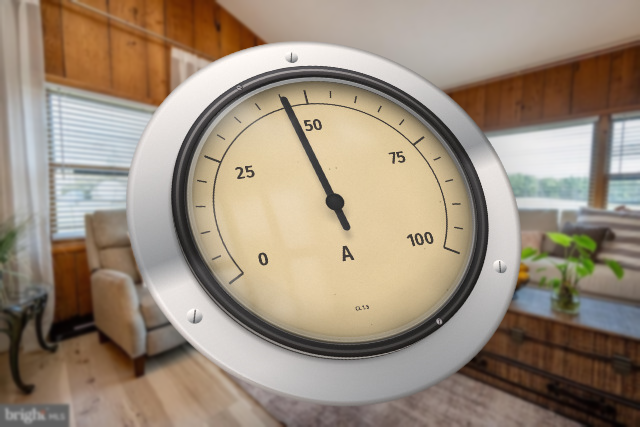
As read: 45 (A)
